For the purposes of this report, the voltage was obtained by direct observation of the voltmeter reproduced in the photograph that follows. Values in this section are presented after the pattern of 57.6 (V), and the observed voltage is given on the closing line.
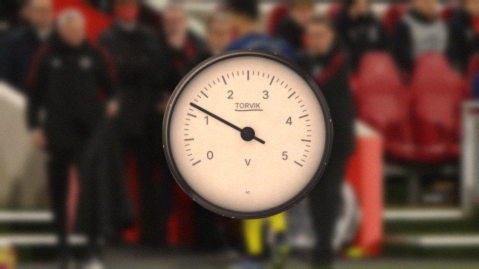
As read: 1.2 (V)
